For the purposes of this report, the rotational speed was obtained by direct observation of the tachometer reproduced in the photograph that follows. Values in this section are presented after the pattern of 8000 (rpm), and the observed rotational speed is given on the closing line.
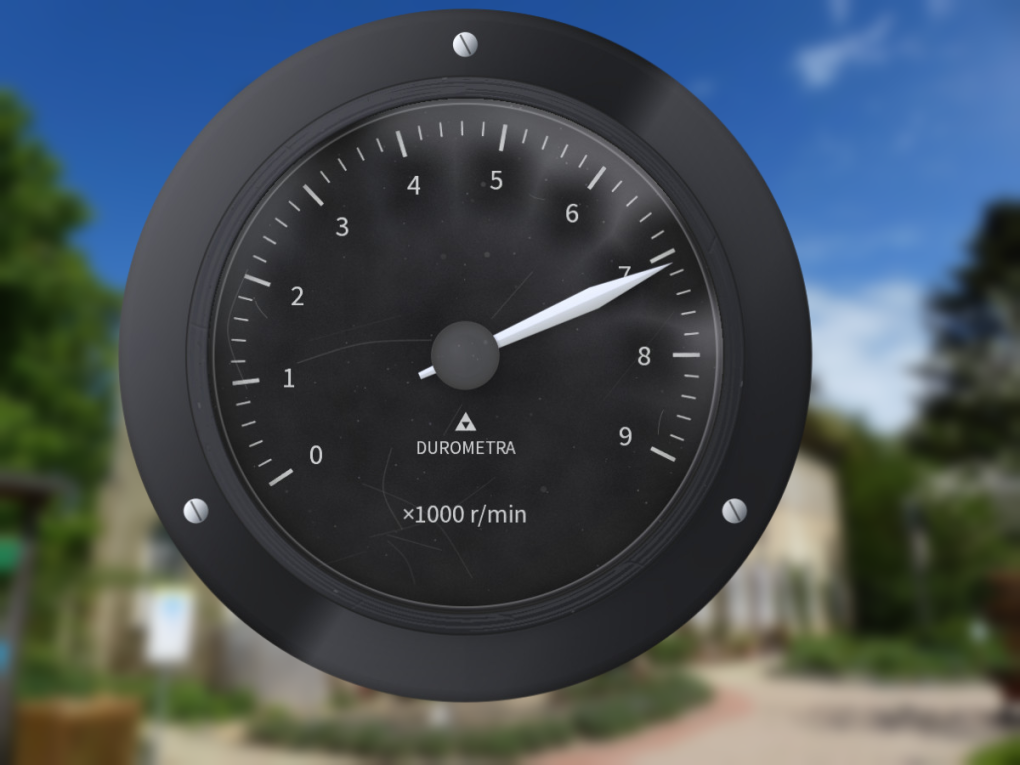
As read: 7100 (rpm)
